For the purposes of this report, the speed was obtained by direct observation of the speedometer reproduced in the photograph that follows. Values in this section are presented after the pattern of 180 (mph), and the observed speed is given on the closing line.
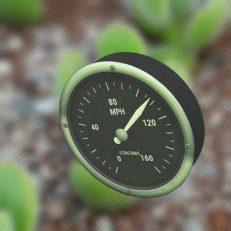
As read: 107.5 (mph)
